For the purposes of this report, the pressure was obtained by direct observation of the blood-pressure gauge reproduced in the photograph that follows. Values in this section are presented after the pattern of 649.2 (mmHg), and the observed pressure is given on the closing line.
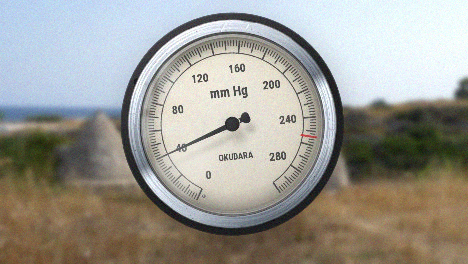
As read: 40 (mmHg)
